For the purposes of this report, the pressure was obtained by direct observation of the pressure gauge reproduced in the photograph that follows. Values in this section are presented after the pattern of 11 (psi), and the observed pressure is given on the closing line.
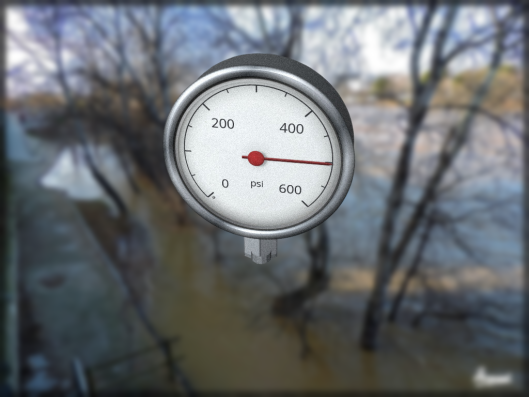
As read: 500 (psi)
